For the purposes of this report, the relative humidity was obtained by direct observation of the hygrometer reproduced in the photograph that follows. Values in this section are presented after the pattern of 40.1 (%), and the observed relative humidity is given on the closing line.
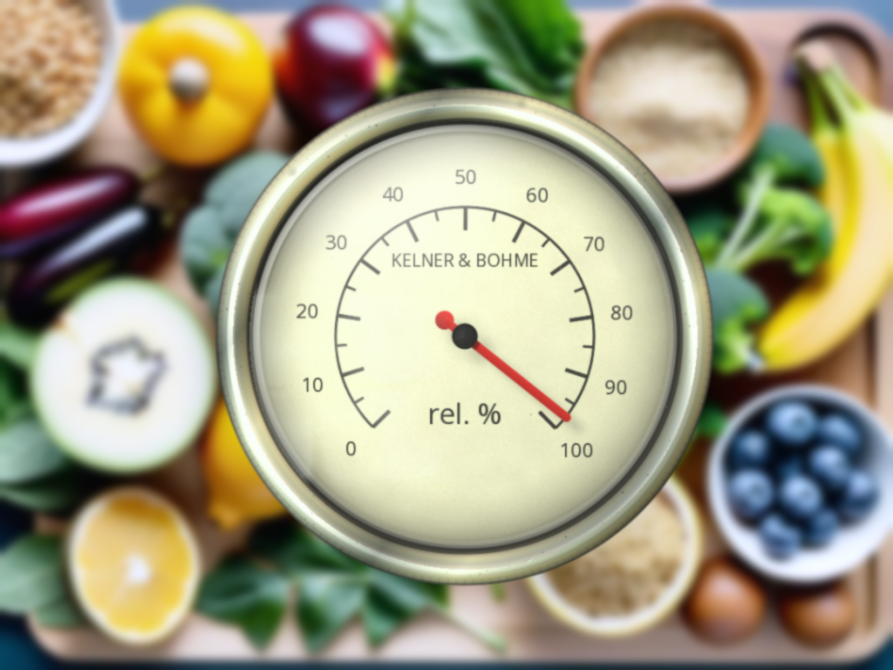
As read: 97.5 (%)
